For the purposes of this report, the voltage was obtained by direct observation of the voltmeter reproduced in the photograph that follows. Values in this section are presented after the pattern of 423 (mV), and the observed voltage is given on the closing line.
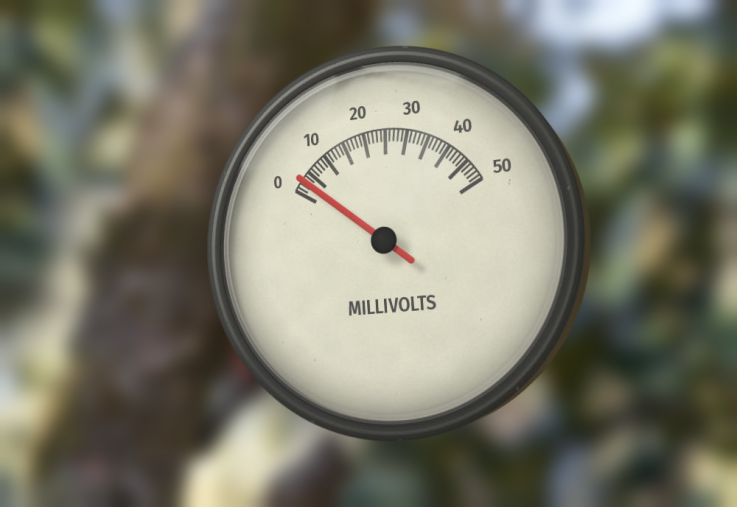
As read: 3 (mV)
